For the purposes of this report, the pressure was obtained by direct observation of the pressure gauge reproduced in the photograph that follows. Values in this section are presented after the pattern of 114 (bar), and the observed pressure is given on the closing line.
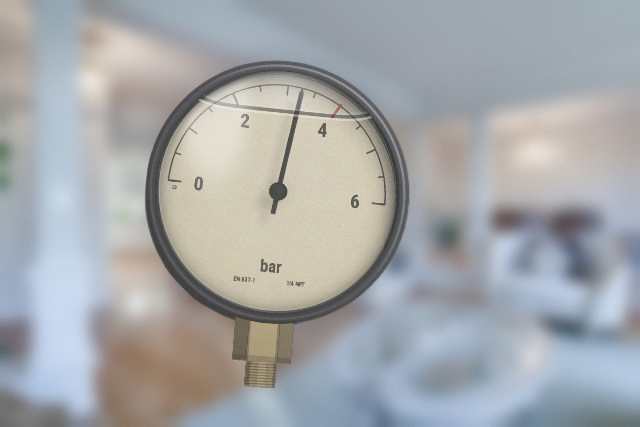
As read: 3.25 (bar)
